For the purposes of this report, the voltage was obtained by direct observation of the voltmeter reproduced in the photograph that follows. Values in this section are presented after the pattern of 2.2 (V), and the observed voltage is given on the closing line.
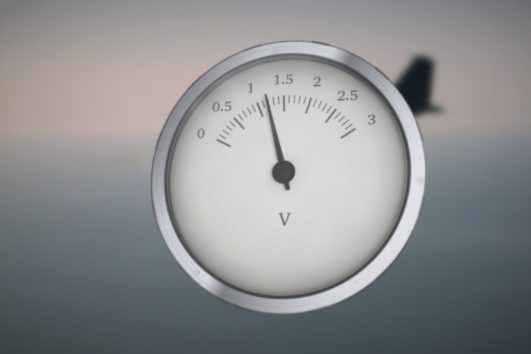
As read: 1.2 (V)
